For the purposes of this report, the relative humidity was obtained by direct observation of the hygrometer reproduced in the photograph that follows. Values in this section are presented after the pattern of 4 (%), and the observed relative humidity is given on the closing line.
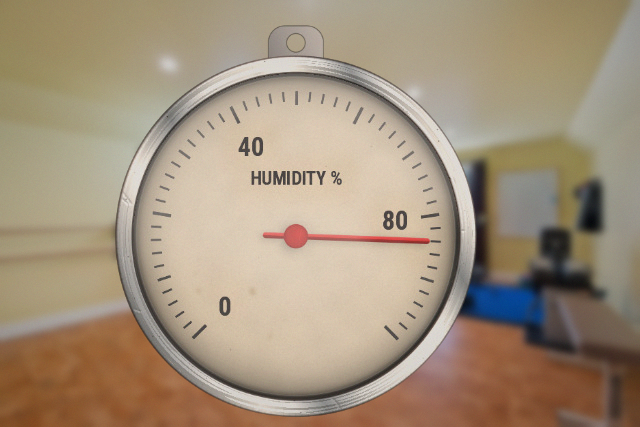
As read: 84 (%)
